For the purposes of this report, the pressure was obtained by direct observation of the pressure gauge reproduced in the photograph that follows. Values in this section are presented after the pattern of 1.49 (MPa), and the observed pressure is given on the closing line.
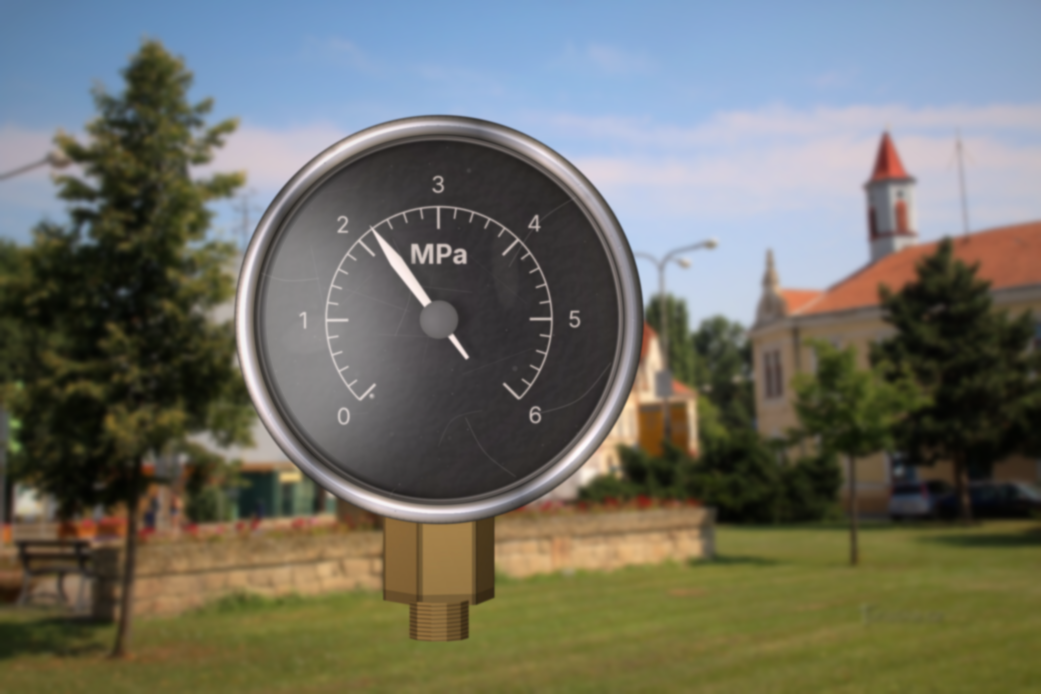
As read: 2.2 (MPa)
